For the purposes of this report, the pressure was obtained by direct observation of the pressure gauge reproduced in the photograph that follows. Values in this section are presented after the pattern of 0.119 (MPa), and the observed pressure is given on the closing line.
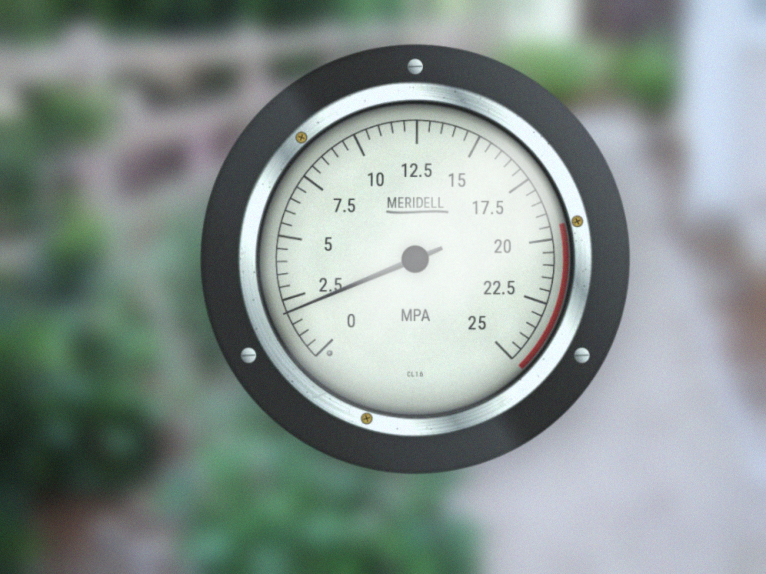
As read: 2 (MPa)
